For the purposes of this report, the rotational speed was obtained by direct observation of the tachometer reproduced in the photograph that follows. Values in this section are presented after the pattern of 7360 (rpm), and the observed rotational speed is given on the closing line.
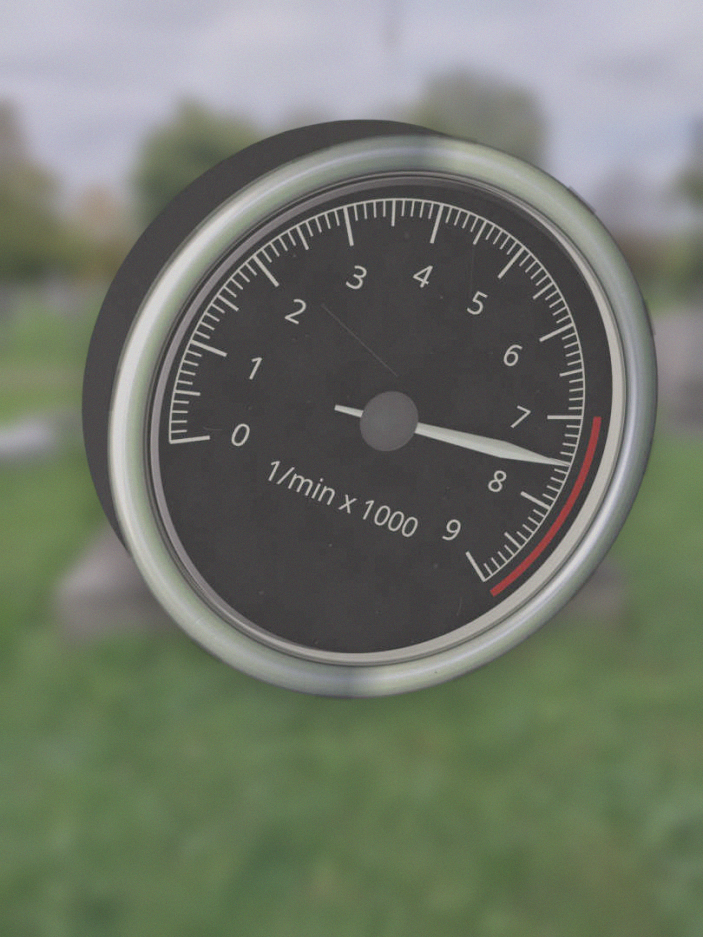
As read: 7500 (rpm)
